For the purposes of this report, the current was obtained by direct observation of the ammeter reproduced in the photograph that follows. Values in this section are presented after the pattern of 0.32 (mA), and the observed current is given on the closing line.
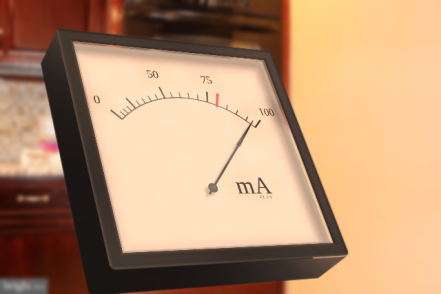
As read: 97.5 (mA)
